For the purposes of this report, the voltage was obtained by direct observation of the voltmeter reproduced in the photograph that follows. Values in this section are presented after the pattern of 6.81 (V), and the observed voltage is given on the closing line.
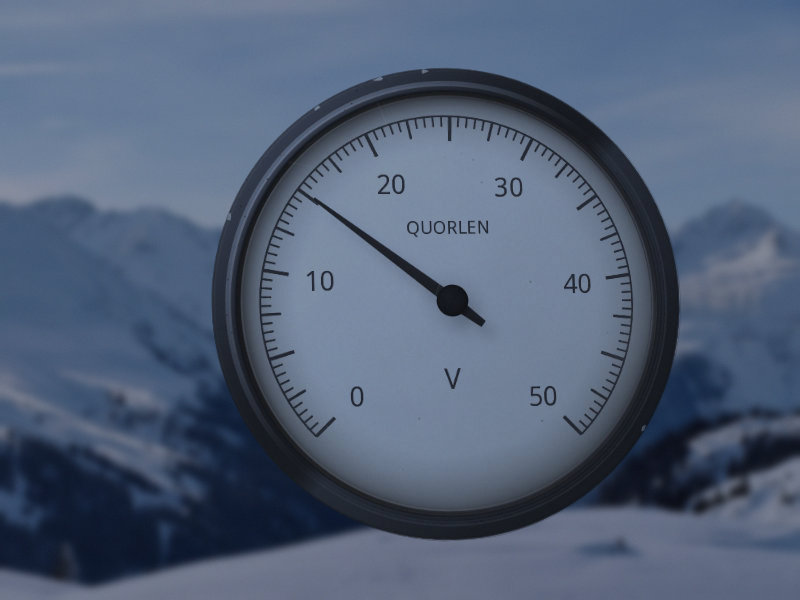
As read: 15 (V)
